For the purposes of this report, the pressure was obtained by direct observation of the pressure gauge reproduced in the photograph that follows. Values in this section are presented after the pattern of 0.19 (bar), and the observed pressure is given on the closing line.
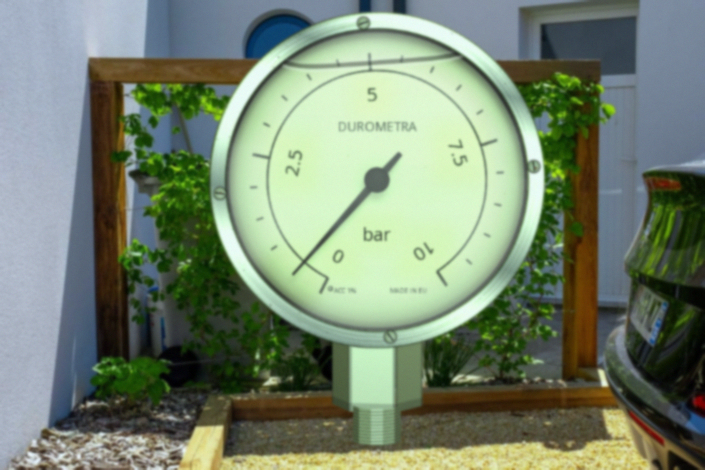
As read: 0.5 (bar)
